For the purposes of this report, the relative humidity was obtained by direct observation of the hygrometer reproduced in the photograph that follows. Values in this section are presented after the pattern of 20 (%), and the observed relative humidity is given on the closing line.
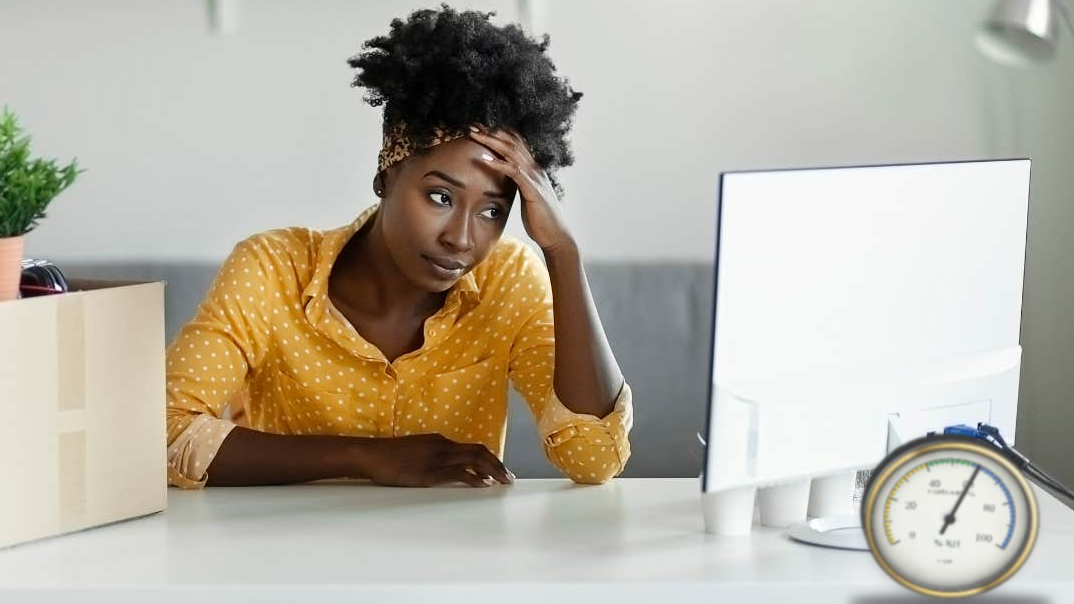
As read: 60 (%)
